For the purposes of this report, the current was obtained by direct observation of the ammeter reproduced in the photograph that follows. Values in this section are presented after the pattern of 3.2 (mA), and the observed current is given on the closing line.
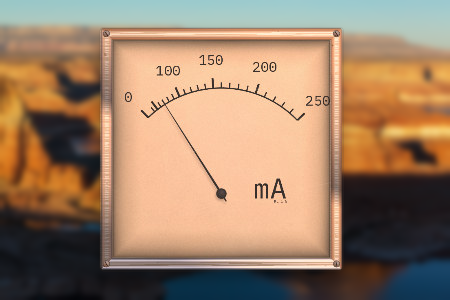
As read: 70 (mA)
